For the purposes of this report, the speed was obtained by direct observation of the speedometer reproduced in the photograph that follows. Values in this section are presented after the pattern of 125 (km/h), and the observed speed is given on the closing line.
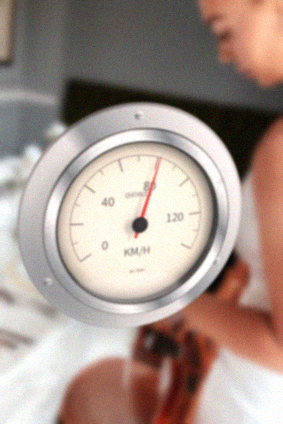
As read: 80 (km/h)
